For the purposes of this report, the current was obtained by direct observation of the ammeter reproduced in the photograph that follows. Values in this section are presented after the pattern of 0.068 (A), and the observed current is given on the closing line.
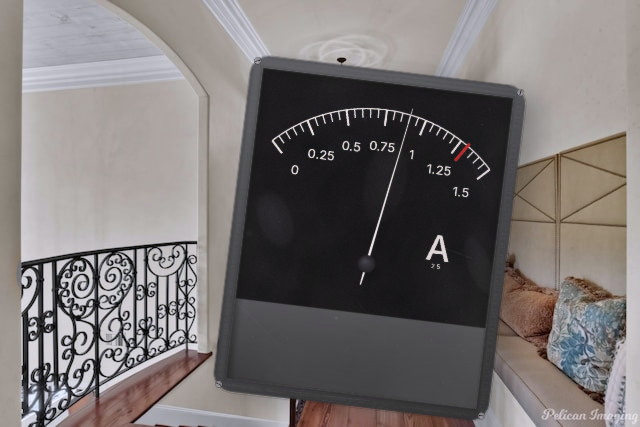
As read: 0.9 (A)
